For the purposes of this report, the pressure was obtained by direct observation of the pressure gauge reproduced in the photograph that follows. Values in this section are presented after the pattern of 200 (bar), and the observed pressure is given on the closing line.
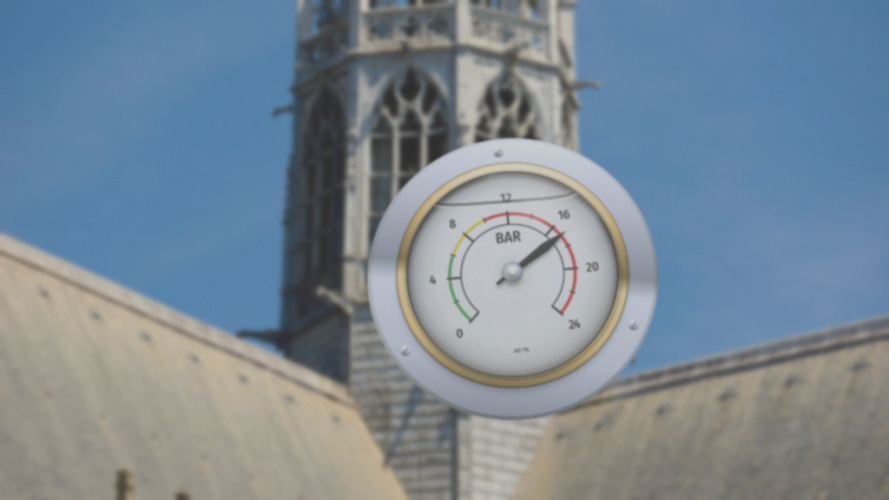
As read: 17 (bar)
